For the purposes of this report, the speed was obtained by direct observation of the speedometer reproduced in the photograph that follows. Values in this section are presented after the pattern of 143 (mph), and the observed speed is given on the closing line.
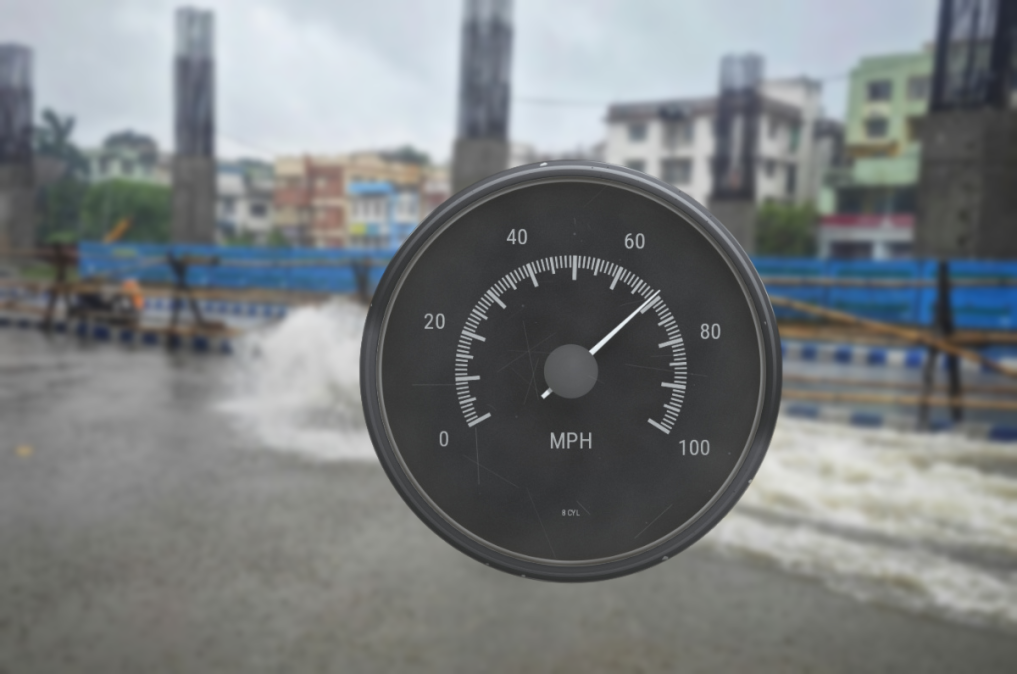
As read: 69 (mph)
